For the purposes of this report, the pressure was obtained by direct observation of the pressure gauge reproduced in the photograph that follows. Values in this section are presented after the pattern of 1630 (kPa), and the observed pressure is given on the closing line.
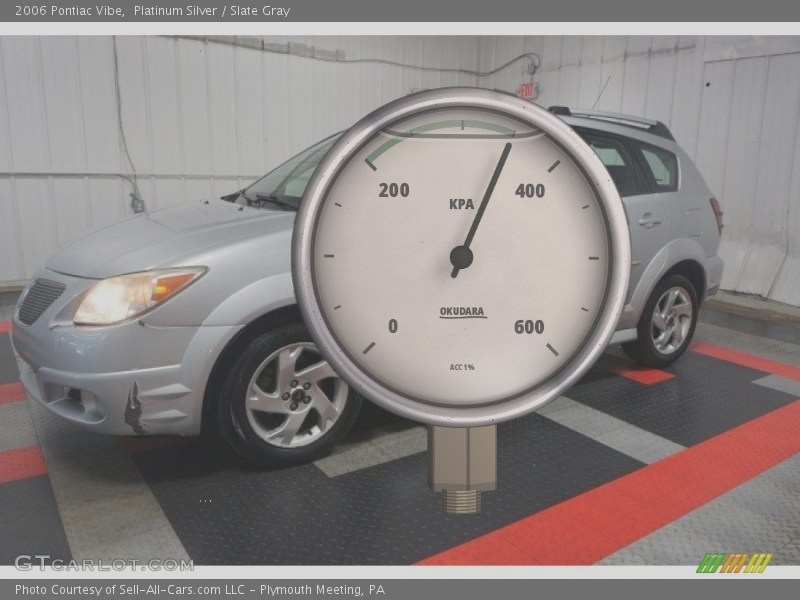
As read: 350 (kPa)
